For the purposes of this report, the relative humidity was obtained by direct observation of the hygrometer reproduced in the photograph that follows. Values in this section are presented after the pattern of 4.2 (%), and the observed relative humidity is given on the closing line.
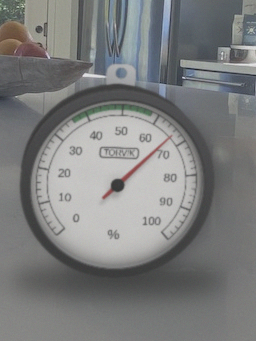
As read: 66 (%)
